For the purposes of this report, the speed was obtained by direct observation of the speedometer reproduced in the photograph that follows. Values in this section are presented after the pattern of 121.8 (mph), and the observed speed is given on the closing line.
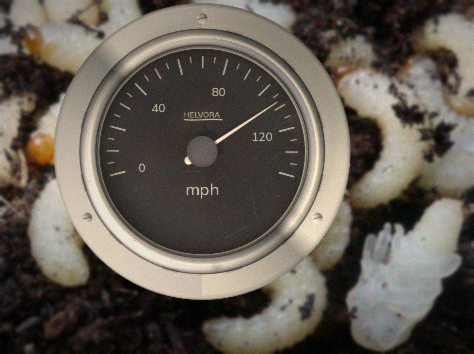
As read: 107.5 (mph)
